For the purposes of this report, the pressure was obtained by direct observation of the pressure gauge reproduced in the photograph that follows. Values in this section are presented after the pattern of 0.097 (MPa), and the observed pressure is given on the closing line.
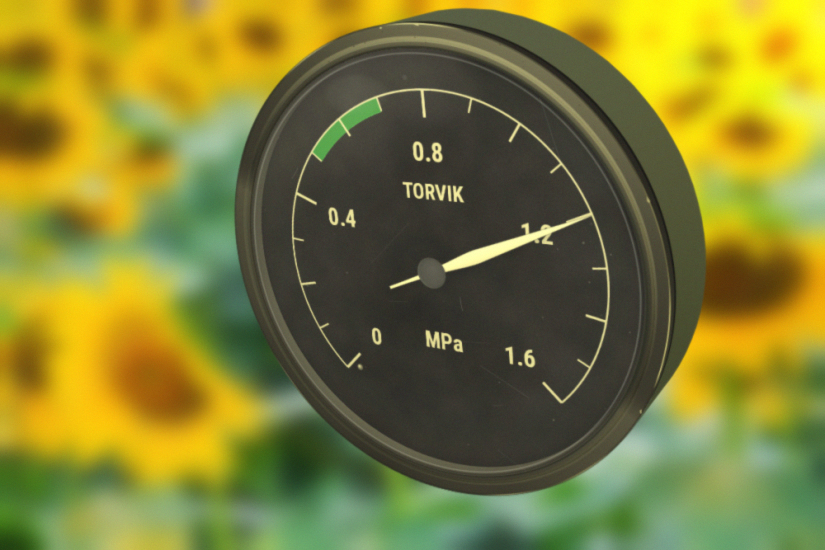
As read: 1.2 (MPa)
